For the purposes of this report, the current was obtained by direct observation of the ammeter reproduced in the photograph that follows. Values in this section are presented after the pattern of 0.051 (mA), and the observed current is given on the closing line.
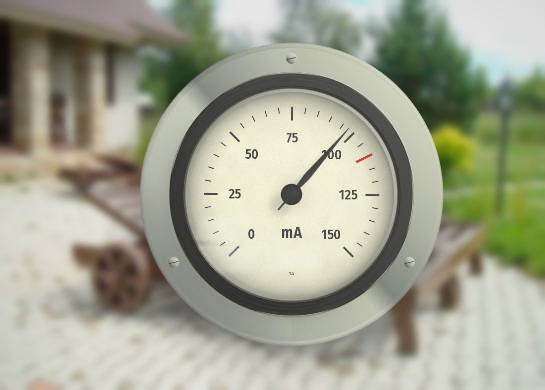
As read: 97.5 (mA)
